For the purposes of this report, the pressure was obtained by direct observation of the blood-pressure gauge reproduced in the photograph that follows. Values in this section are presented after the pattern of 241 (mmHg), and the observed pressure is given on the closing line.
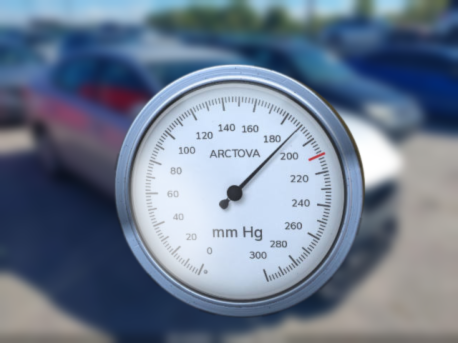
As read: 190 (mmHg)
